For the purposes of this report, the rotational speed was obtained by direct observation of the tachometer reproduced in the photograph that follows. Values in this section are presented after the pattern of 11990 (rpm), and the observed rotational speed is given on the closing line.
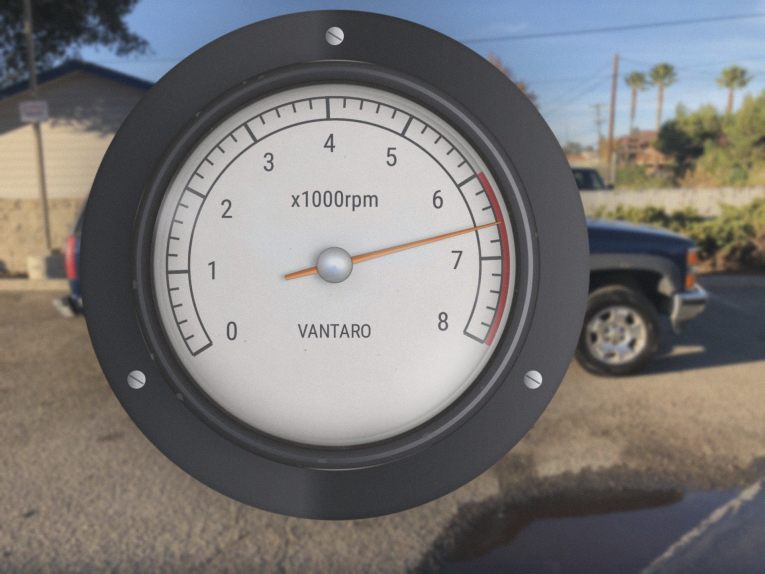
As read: 6600 (rpm)
